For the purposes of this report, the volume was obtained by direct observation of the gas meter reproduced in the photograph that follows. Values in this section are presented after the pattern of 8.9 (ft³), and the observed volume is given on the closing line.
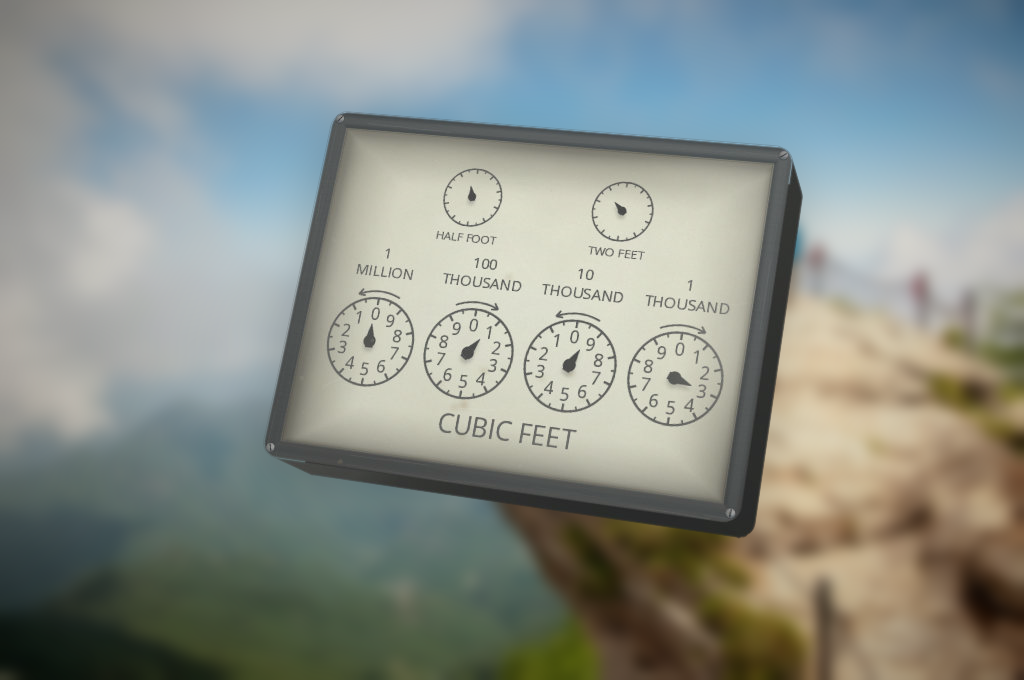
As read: 9300 (ft³)
